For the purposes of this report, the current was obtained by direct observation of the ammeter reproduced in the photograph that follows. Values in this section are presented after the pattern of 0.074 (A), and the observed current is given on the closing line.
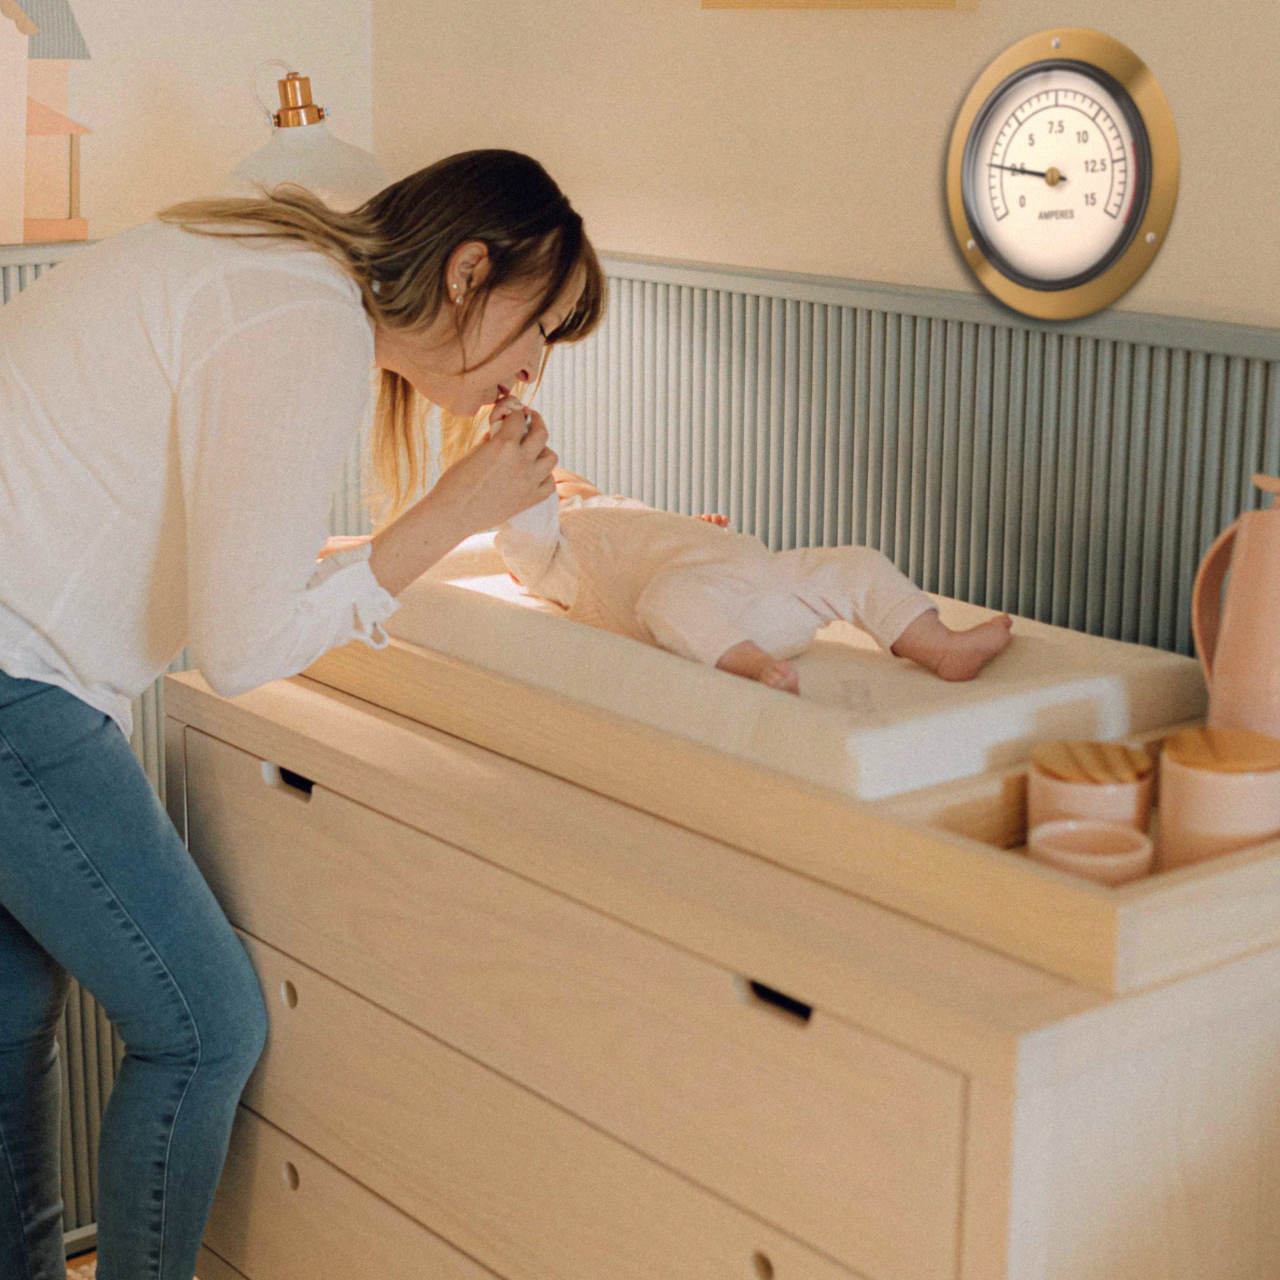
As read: 2.5 (A)
